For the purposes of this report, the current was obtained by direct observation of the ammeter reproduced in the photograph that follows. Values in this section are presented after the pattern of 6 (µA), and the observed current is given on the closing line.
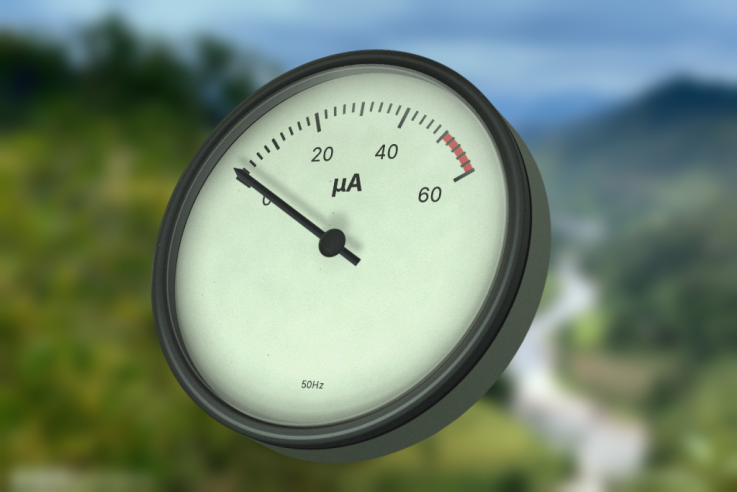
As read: 1 (µA)
